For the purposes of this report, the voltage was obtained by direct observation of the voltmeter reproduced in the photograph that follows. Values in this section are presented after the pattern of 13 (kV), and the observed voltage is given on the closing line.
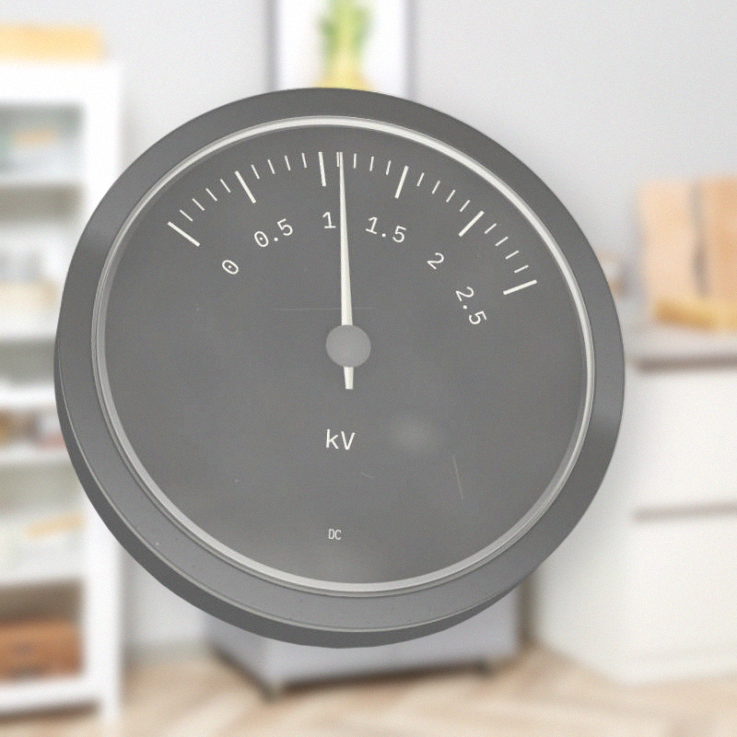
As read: 1.1 (kV)
